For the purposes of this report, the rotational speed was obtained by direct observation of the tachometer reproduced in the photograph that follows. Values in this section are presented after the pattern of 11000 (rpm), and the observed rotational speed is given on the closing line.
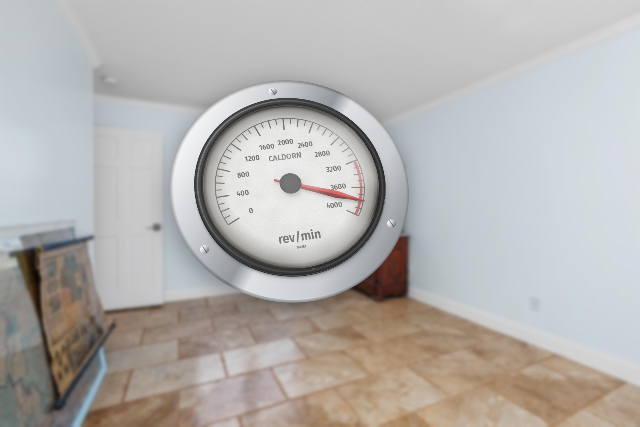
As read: 3800 (rpm)
